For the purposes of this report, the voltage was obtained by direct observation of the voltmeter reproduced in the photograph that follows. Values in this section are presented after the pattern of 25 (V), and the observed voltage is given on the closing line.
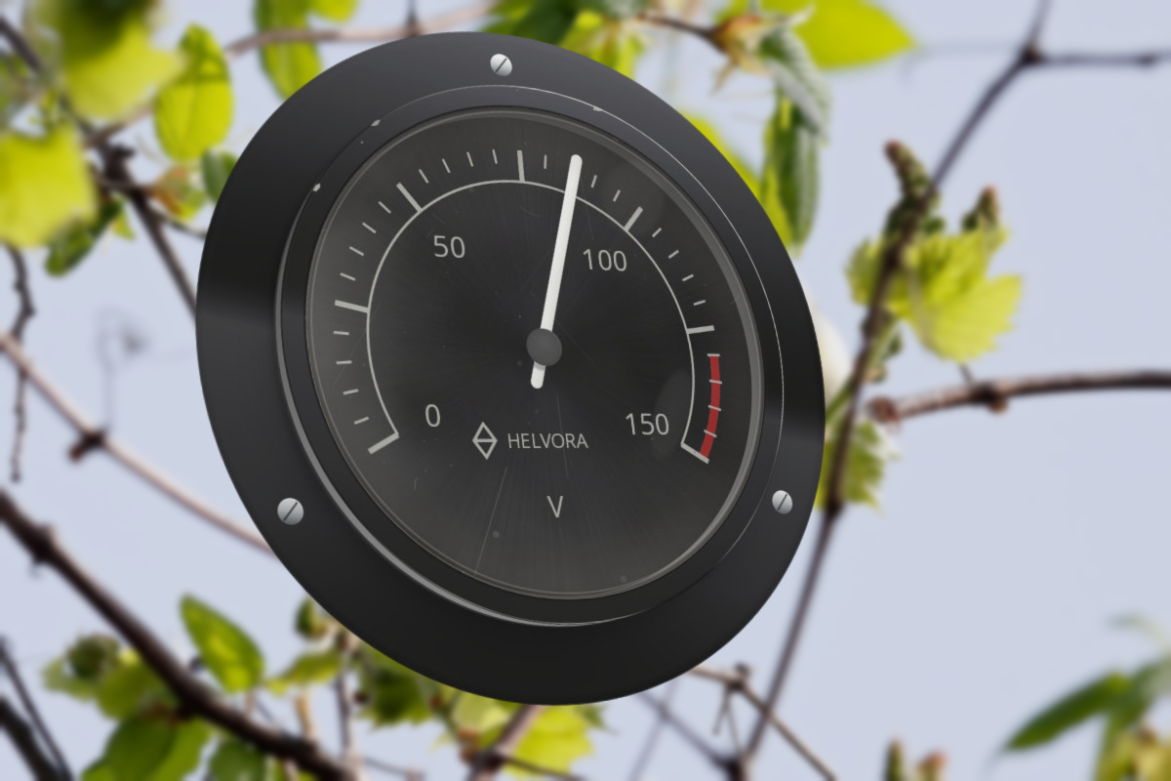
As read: 85 (V)
